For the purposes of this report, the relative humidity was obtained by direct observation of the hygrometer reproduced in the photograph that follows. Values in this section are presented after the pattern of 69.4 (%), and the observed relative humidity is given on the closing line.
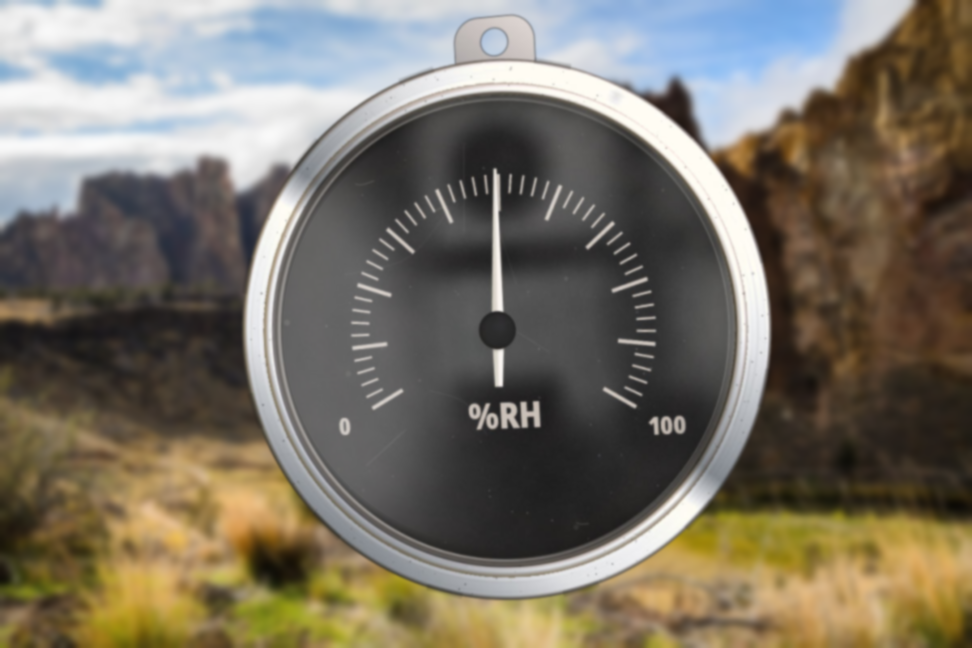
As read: 50 (%)
